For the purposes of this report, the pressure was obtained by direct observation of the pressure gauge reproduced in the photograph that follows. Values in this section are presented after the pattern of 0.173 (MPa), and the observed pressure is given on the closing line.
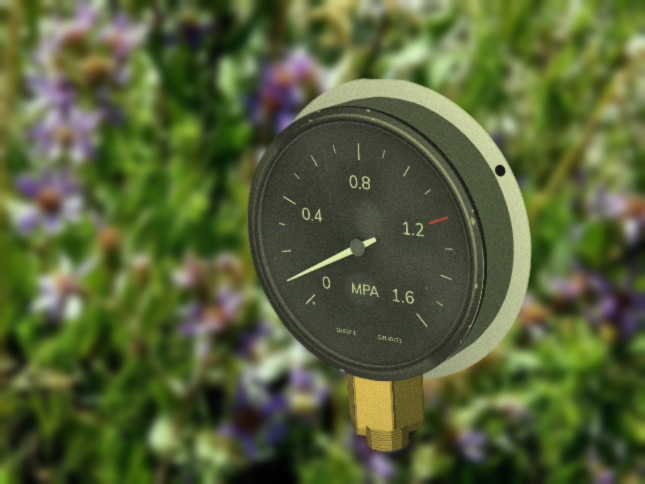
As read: 0.1 (MPa)
